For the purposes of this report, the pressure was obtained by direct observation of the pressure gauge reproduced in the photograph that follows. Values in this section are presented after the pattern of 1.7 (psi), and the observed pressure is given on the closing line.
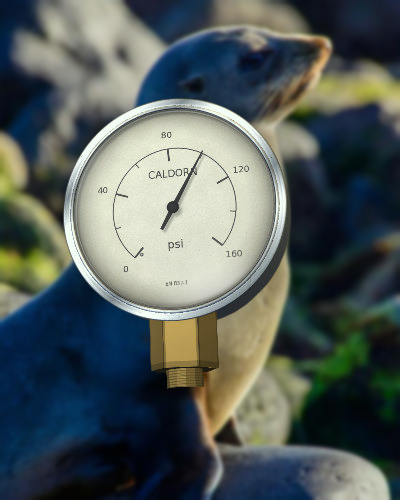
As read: 100 (psi)
